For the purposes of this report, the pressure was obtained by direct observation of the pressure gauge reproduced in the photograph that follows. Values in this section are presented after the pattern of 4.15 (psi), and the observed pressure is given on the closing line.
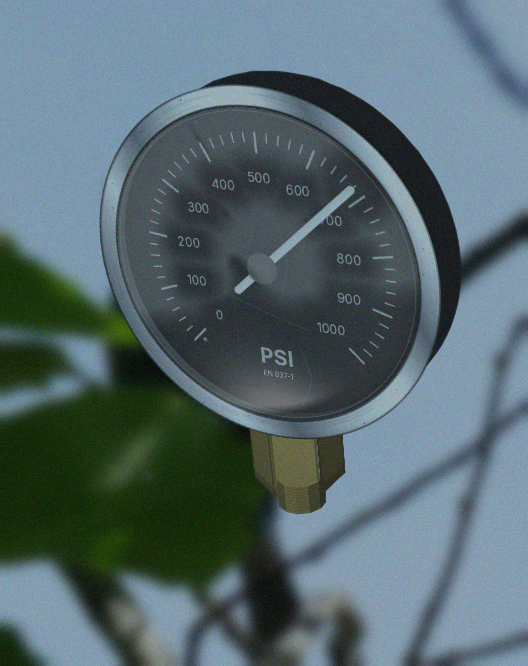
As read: 680 (psi)
